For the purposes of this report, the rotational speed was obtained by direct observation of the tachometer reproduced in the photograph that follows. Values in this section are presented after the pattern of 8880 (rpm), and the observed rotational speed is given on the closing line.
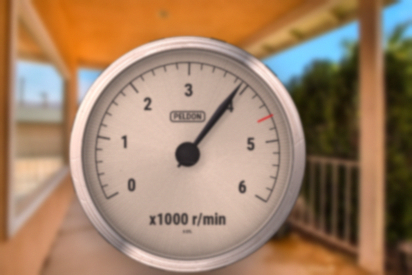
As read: 3900 (rpm)
